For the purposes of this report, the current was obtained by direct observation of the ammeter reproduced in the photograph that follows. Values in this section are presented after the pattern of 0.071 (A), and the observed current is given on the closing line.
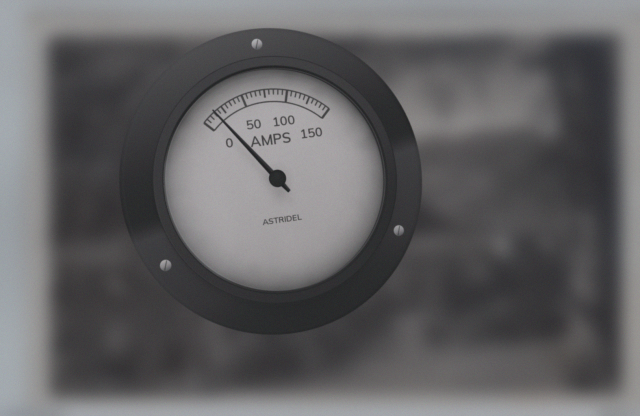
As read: 15 (A)
